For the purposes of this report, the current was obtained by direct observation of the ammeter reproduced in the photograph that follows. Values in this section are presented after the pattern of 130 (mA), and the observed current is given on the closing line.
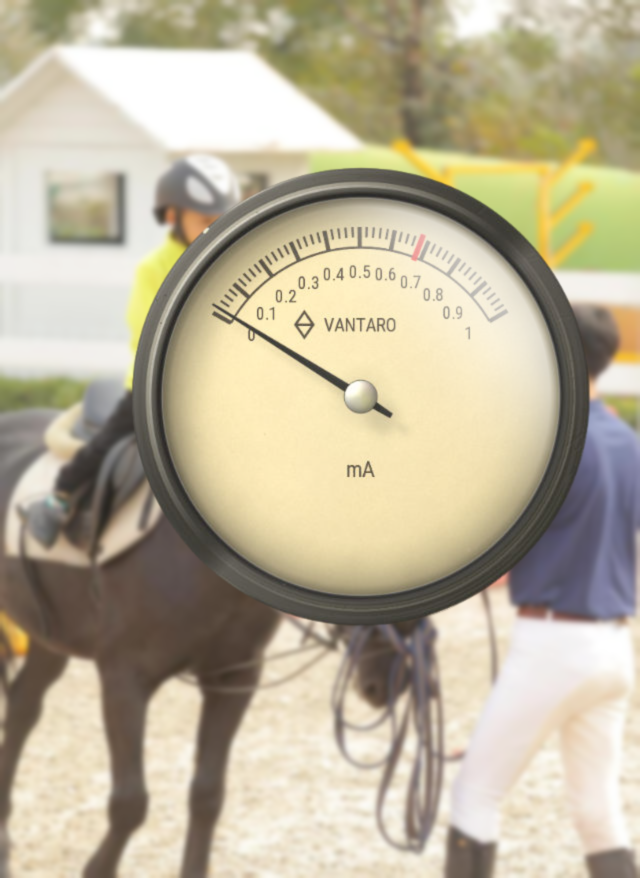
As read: 0.02 (mA)
